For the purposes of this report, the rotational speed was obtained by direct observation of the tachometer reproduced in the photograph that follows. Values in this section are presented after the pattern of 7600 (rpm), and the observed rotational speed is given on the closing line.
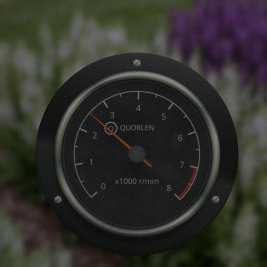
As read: 2500 (rpm)
